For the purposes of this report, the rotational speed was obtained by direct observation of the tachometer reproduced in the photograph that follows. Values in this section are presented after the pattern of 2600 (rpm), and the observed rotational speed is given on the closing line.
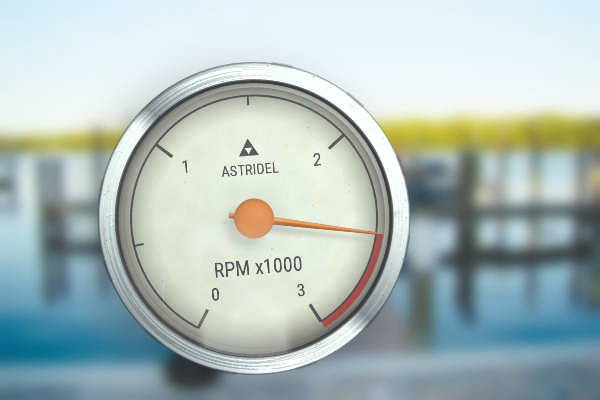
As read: 2500 (rpm)
